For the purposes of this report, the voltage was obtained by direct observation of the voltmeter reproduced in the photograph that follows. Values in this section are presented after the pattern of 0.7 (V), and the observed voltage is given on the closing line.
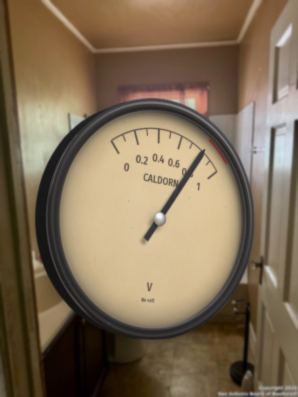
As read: 0.8 (V)
